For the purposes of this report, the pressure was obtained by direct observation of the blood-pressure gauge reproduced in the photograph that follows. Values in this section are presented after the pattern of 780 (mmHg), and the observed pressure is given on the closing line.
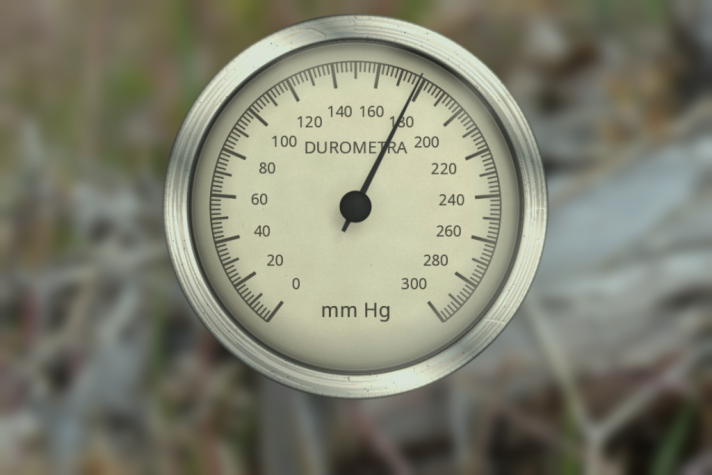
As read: 178 (mmHg)
